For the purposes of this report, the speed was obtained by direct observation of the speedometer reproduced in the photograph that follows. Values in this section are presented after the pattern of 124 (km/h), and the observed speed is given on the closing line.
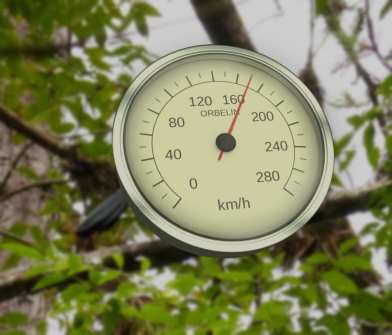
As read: 170 (km/h)
